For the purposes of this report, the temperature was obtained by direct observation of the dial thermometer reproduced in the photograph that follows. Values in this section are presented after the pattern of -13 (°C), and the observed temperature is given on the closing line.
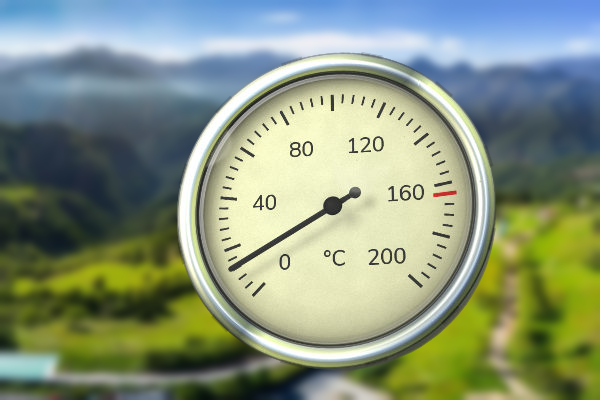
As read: 12 (°C)
